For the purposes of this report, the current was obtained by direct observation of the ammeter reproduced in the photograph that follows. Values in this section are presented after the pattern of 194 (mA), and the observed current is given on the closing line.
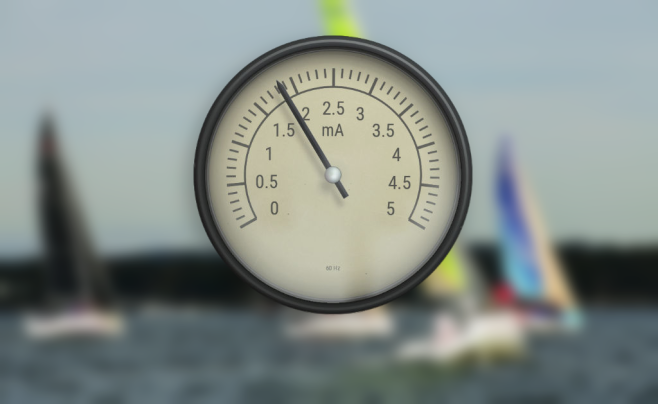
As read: 1.85 (mA)
